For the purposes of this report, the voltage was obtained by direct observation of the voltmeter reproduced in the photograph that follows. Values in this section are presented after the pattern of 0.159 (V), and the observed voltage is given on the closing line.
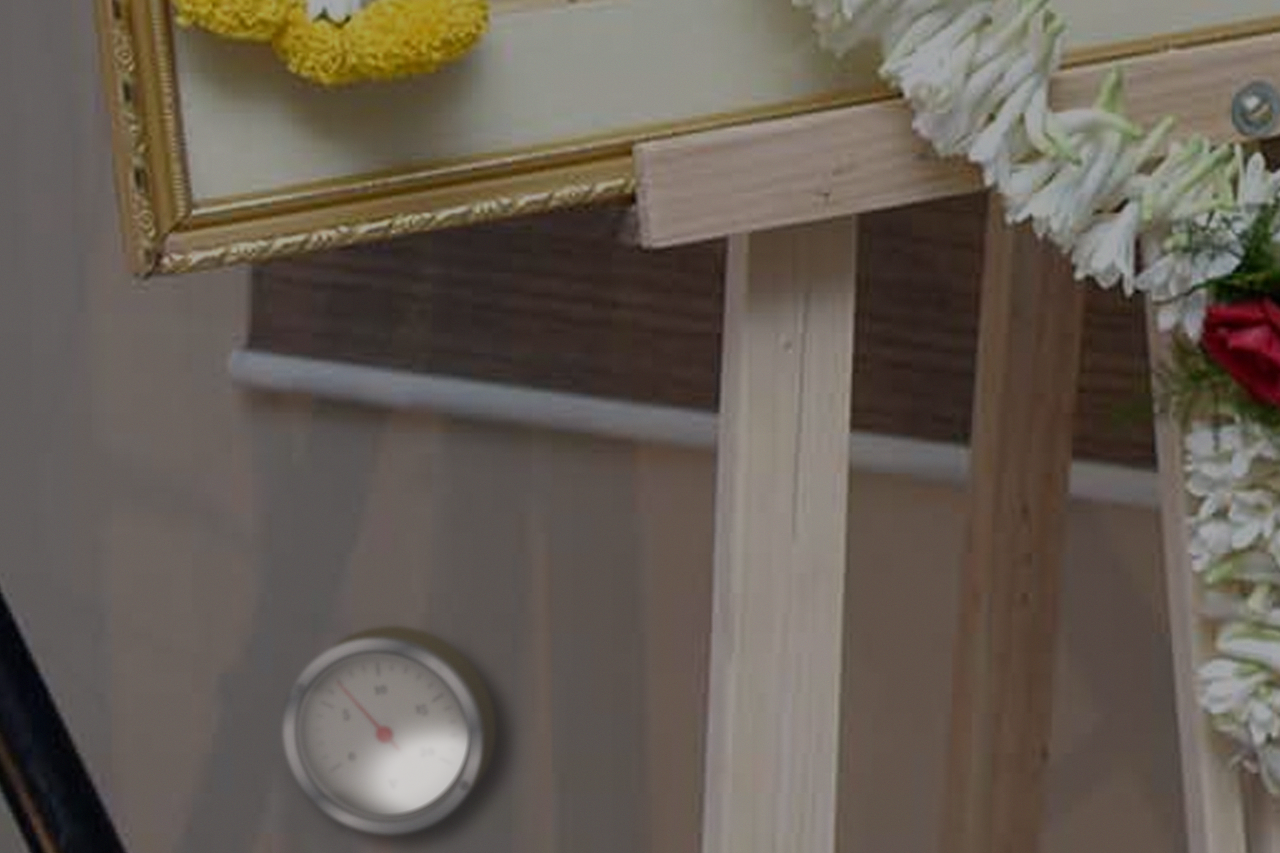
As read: 7 (V)
